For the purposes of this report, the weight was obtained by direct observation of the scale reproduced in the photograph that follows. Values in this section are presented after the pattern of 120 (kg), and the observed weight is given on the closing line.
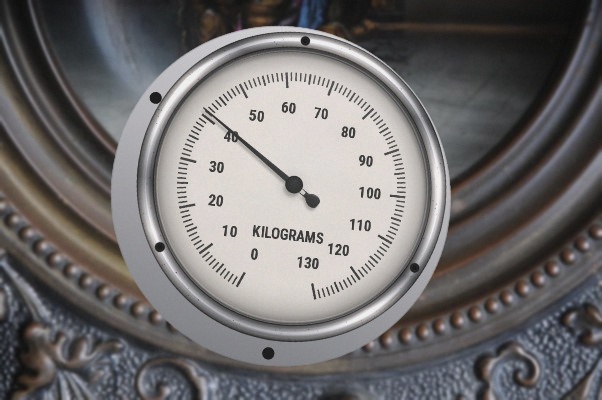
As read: 41 (kg)
